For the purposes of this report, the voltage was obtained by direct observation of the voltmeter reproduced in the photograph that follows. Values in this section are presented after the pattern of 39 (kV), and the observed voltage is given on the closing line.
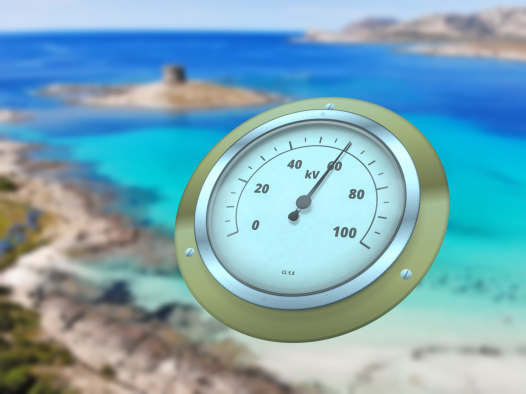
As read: 60 (kV)
